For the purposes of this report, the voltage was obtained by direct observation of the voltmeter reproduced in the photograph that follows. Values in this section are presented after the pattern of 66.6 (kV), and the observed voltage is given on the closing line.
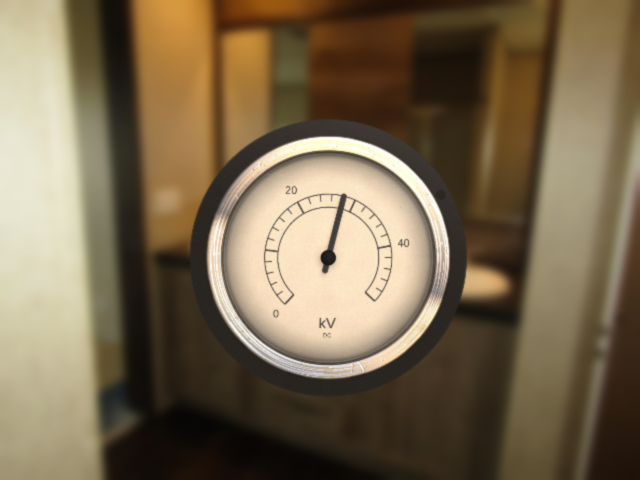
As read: 28 (kV)
